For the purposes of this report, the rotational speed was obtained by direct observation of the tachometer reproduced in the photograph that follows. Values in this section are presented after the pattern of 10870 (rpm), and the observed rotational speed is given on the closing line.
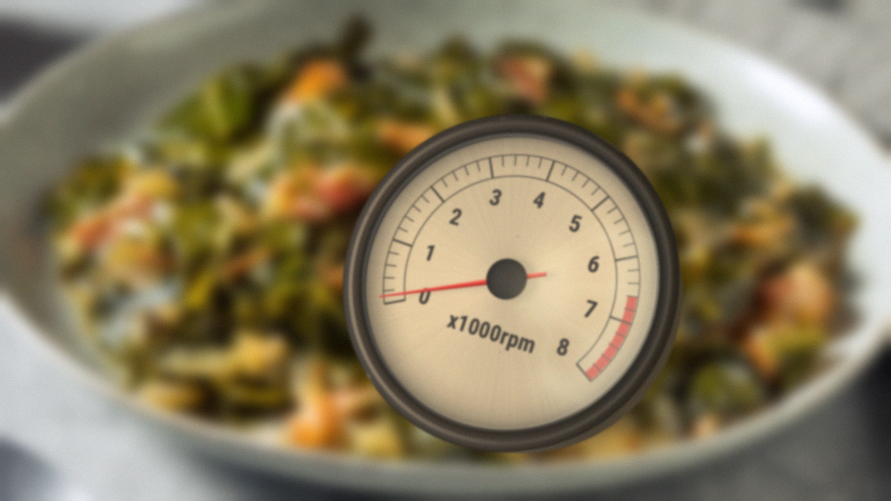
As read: 100 (rpm)
